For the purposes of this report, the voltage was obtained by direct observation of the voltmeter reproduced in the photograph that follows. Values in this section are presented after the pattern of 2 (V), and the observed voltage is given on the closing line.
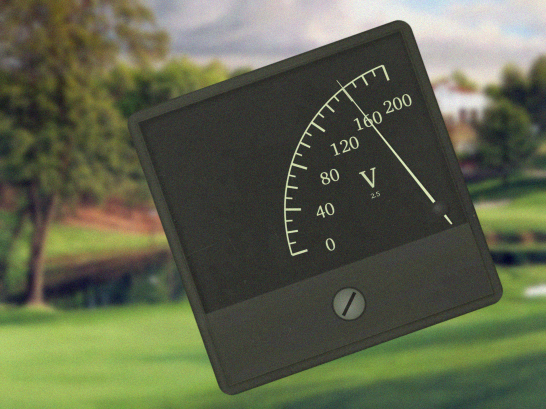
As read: 160 (V)
